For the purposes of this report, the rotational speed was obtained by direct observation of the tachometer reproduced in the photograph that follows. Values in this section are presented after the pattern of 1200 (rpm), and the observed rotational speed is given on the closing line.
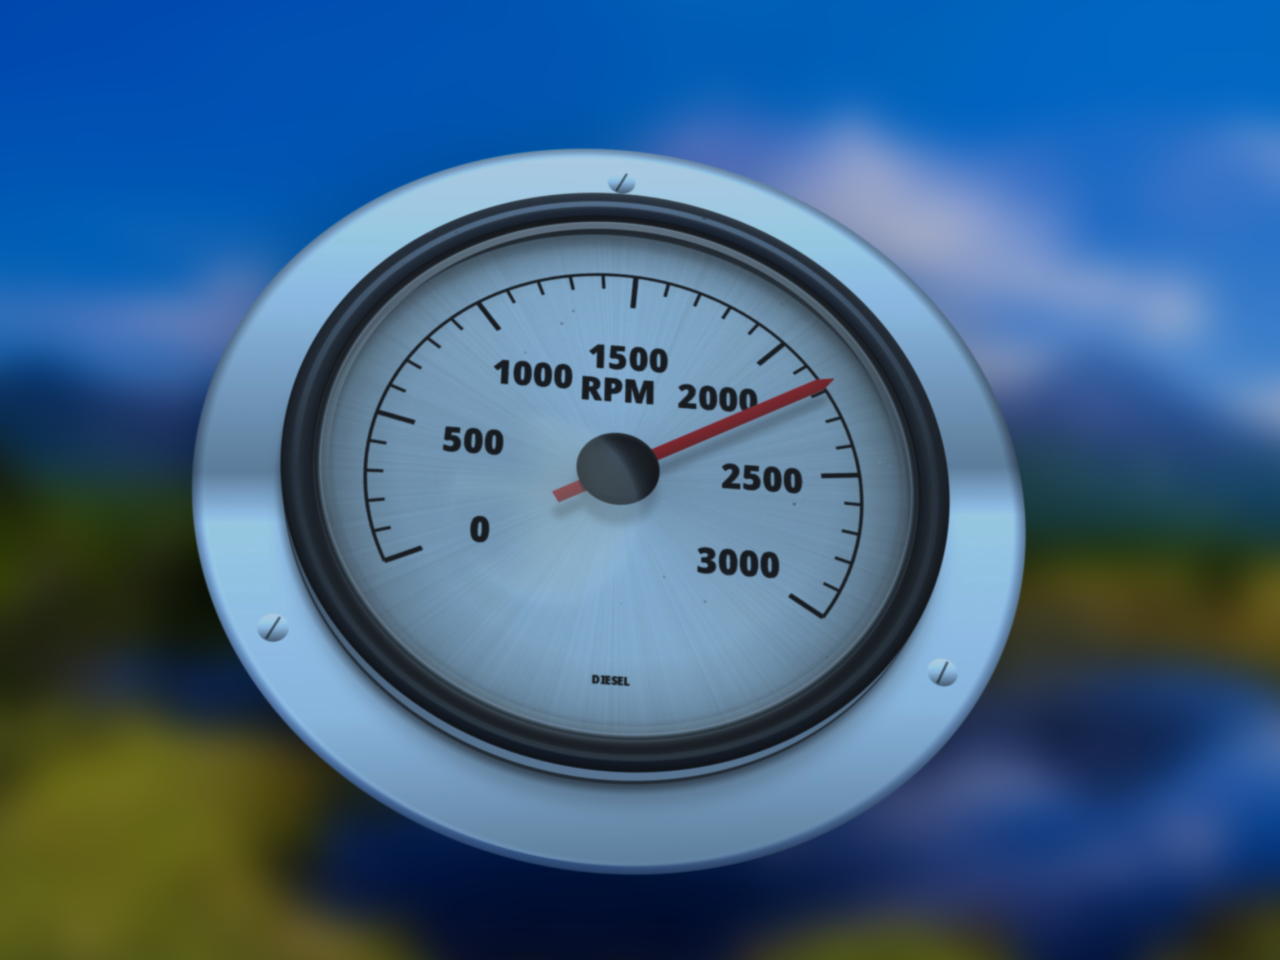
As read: 2200 (rpm)
